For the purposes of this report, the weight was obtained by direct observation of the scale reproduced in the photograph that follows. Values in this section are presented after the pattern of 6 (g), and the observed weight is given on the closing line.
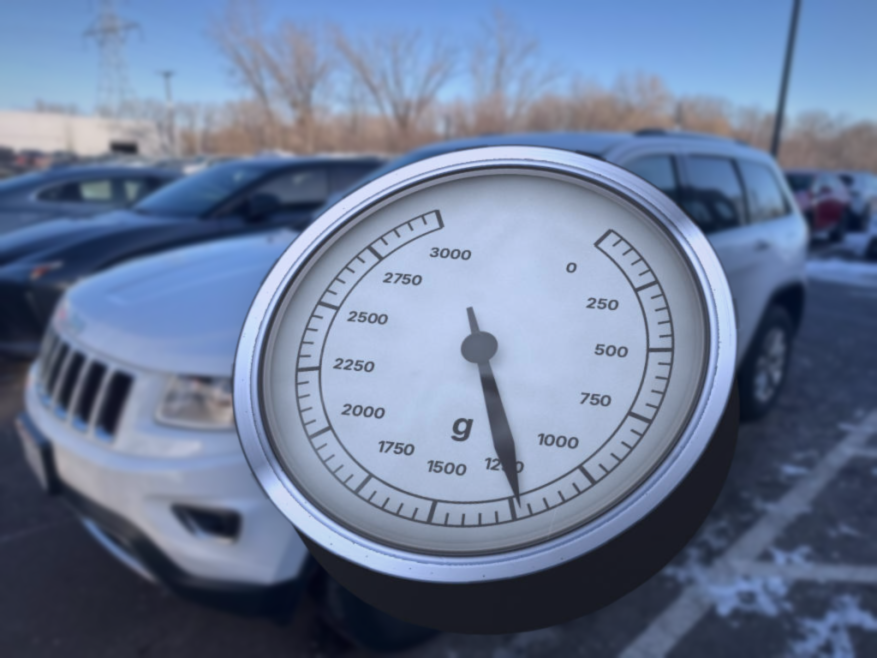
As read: 1225 (g)
